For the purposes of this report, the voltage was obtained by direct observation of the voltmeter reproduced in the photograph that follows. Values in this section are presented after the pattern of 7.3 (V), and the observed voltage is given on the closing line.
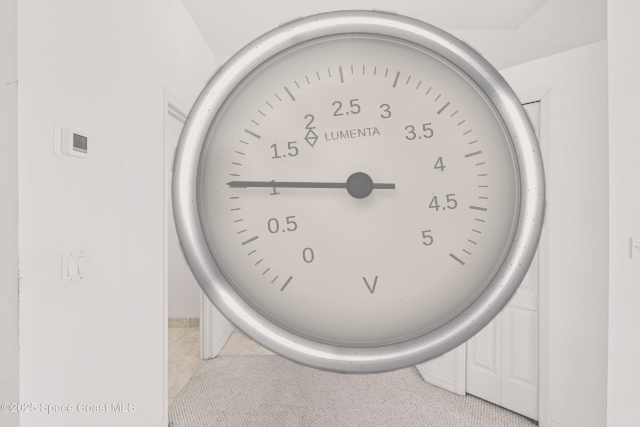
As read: 1 (V)
